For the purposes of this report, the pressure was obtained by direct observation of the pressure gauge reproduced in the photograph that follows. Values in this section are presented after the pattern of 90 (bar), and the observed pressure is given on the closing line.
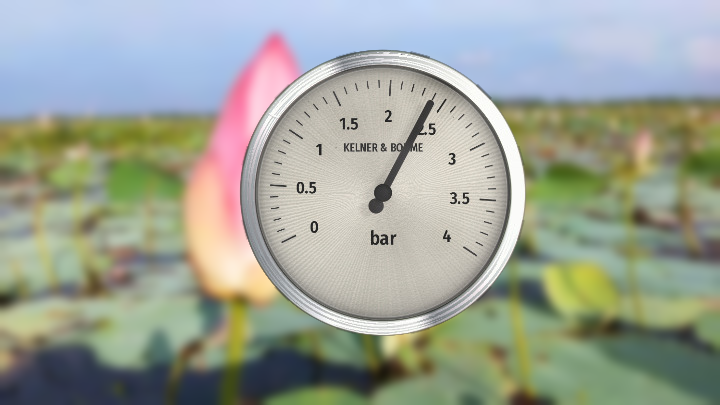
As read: 2.4 (bar)
